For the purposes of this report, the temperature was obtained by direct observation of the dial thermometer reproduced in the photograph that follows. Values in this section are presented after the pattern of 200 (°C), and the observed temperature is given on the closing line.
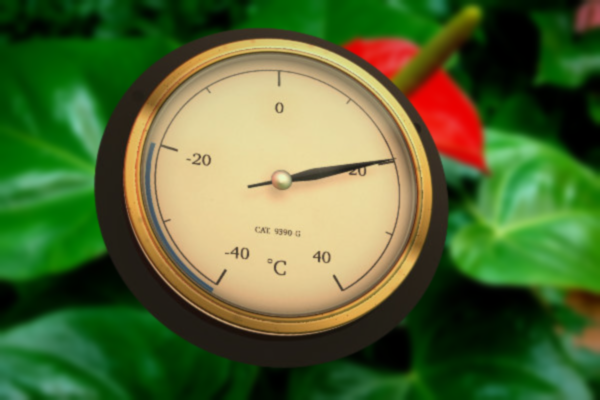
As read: 20 (°C)
